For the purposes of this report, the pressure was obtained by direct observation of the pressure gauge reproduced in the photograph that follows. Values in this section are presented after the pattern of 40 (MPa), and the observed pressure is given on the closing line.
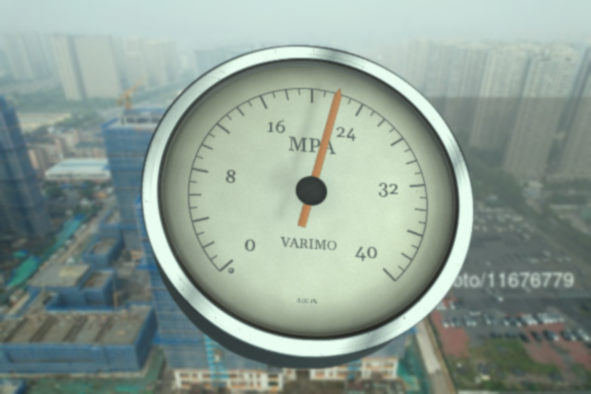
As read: 22 (MPa)
